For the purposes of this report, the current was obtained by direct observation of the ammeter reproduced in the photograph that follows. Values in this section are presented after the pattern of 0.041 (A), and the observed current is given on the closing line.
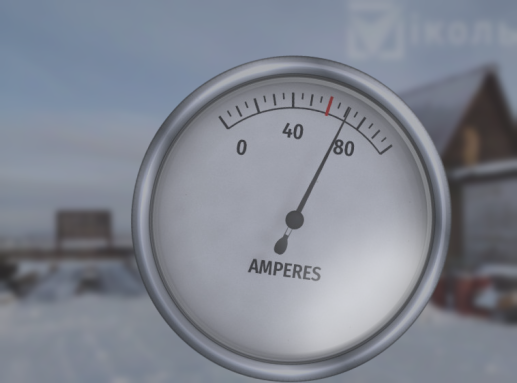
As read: 70 (A)
